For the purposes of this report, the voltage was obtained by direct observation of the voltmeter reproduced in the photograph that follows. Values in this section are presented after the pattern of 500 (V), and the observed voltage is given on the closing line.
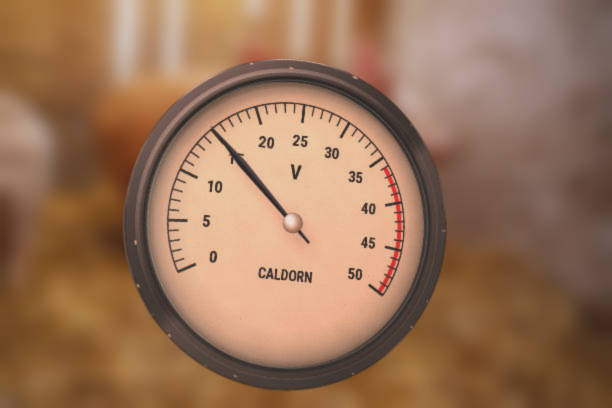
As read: 15 (V)
